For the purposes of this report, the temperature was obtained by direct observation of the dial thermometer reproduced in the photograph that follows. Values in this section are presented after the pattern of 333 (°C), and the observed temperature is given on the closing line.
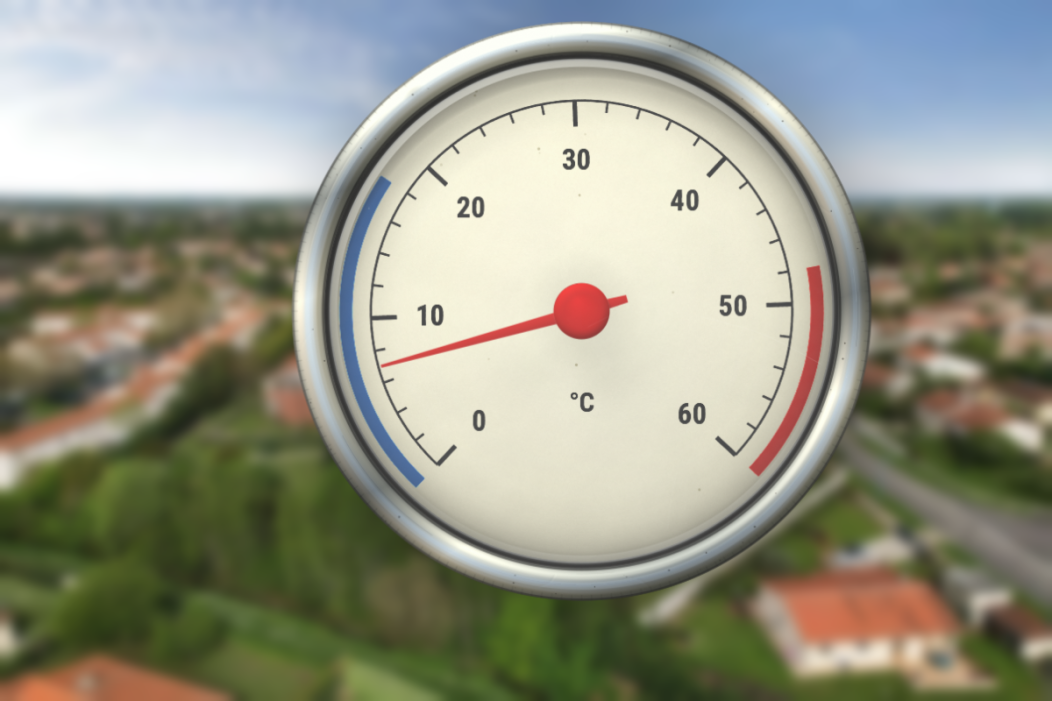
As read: 7 (°C)
